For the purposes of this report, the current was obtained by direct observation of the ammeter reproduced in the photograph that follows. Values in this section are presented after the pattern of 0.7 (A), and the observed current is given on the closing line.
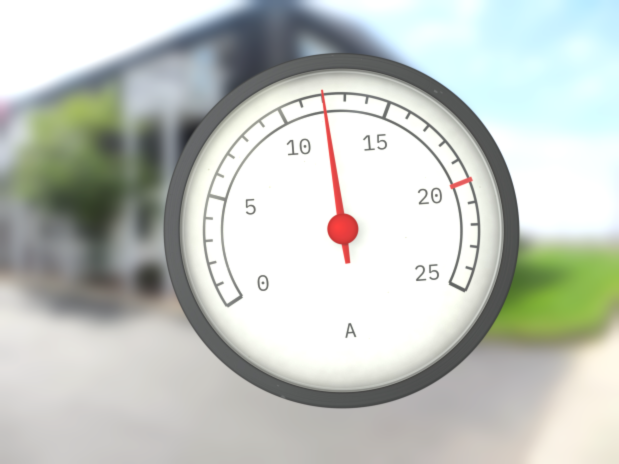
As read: 12 (A)
